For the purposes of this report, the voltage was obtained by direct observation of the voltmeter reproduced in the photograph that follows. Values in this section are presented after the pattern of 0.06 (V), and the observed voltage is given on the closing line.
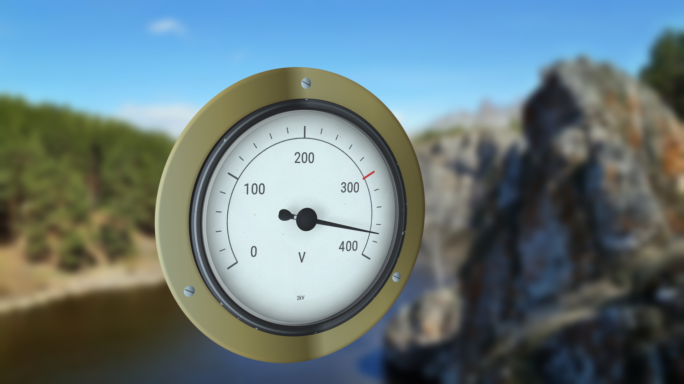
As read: 370 (V)
